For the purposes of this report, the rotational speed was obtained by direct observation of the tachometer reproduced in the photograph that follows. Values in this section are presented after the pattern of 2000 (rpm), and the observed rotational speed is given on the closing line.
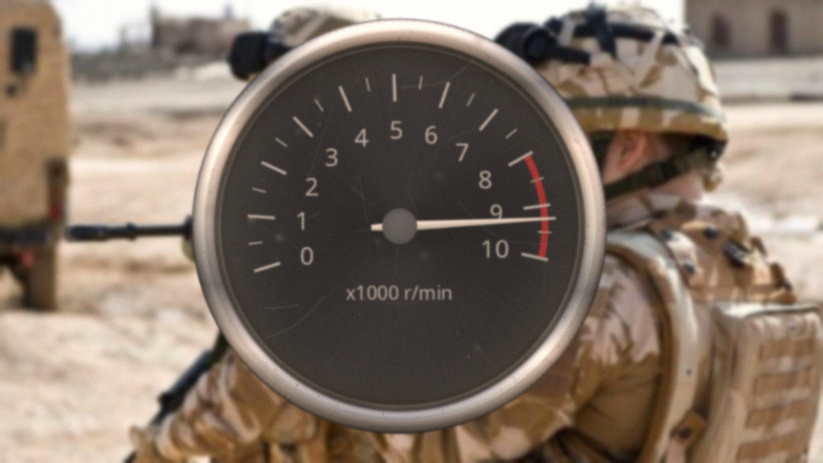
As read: 9250 (rpm)
